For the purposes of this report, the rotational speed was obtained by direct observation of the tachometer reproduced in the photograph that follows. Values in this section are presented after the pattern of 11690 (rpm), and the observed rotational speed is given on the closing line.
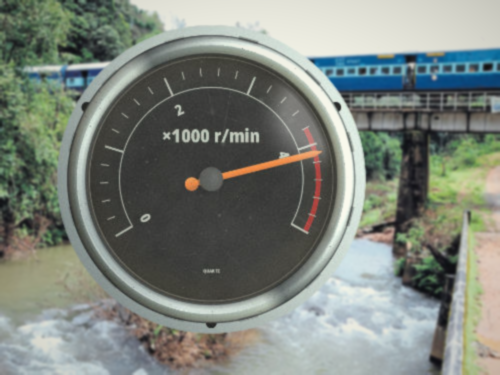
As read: 4100 (rpm)
